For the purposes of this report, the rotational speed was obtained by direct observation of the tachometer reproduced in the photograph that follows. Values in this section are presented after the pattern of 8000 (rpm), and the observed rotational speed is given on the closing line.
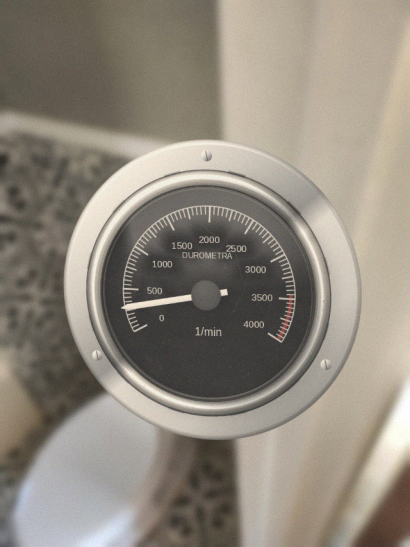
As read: 300 (rpm)
